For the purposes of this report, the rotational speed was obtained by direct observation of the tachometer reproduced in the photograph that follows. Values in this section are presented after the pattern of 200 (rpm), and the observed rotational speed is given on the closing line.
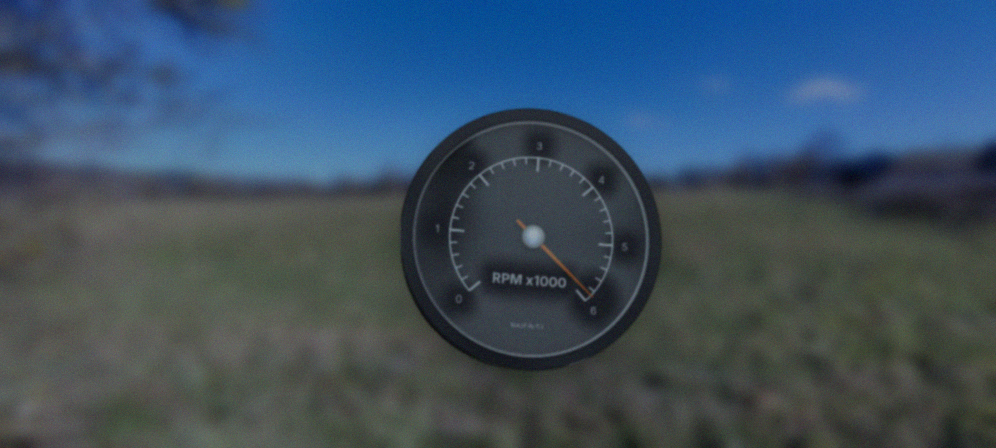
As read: 5900 (rpm)
